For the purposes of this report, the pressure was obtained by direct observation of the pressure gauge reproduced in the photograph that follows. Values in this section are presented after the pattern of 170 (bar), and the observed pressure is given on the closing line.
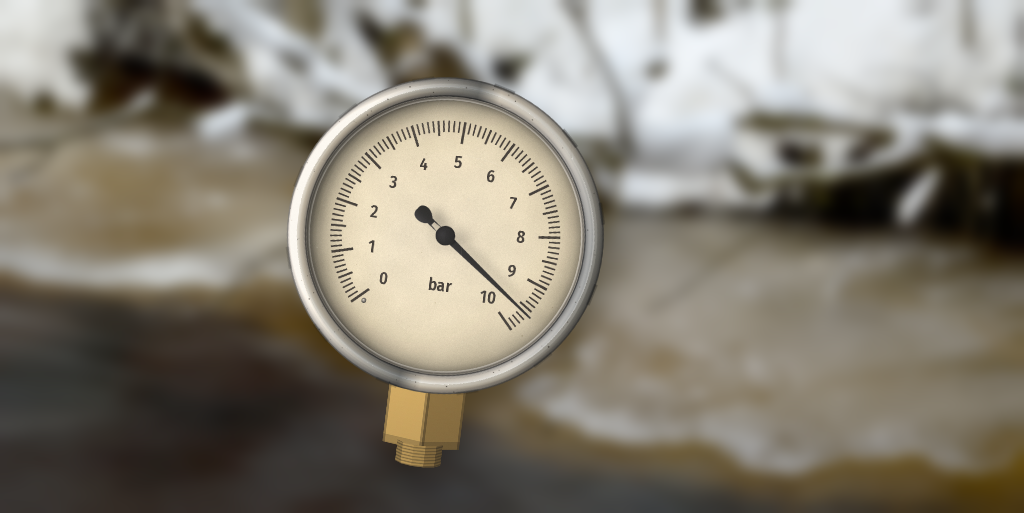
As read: 9.6 (bar)
